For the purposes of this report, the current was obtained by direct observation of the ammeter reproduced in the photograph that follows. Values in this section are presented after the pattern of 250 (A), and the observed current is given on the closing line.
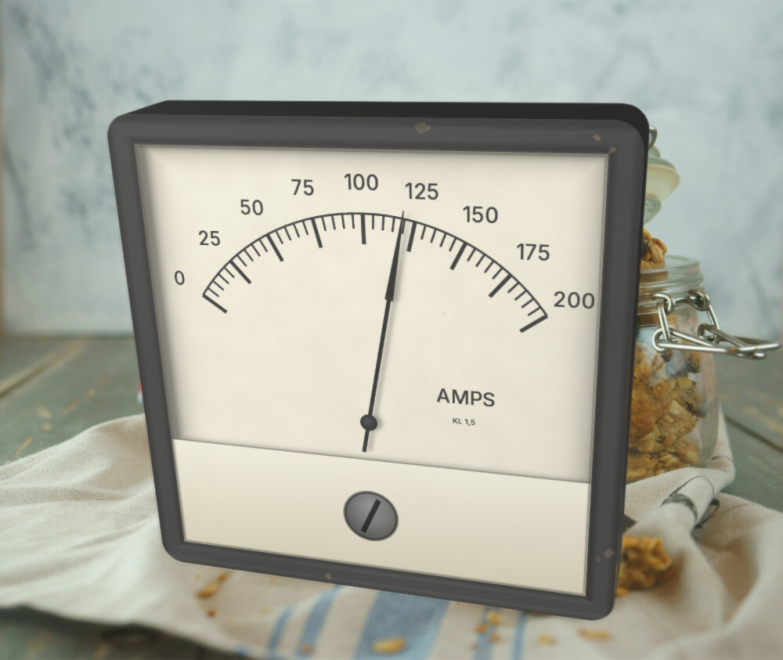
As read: 120 (A)
